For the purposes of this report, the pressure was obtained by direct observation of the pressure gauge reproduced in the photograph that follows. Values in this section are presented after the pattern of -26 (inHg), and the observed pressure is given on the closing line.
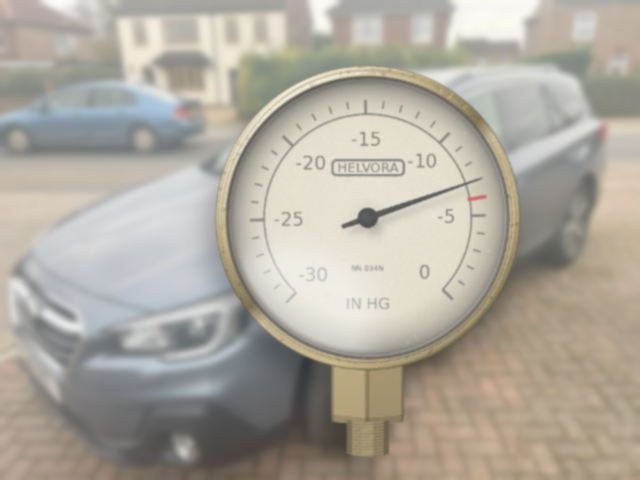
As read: -7 (inHg)
